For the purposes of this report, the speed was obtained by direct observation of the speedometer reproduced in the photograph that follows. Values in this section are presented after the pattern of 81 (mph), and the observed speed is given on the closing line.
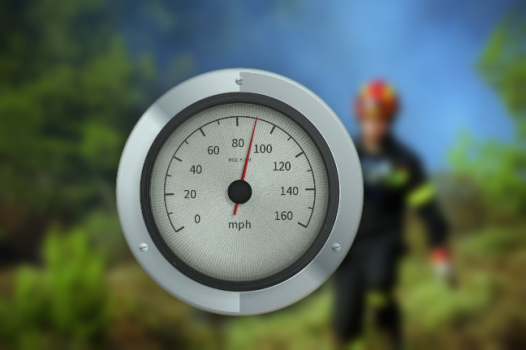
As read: 90 (mph)
